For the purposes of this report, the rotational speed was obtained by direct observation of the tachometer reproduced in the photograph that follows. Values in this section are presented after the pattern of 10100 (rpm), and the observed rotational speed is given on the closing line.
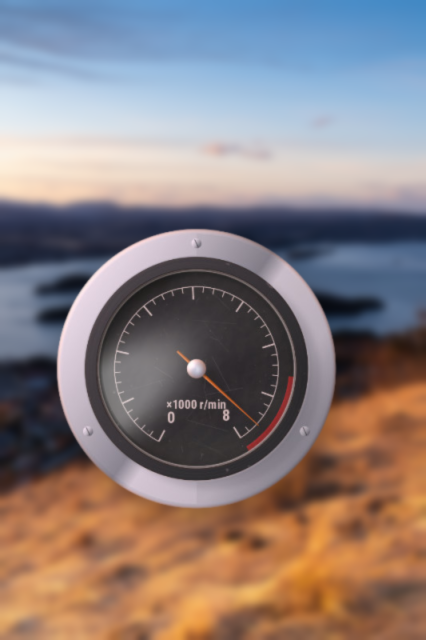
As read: 7600 (rpm)
